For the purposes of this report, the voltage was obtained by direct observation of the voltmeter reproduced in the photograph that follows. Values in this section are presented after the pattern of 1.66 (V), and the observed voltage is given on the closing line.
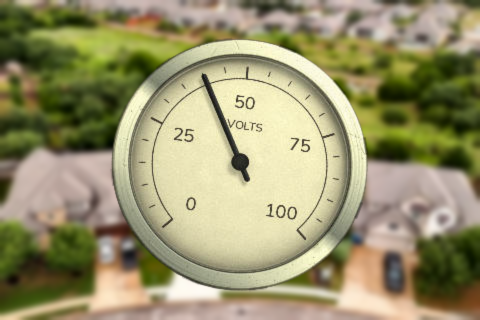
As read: 40 (V)
